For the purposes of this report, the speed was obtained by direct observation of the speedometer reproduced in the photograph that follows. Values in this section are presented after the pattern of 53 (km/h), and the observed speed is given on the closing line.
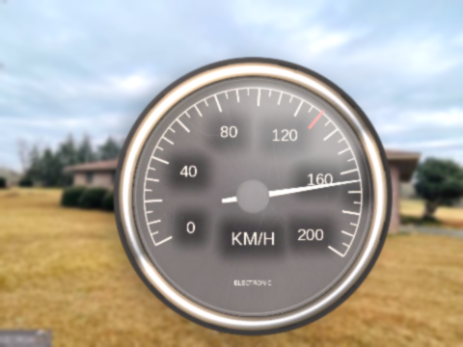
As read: 165 (km/h)
